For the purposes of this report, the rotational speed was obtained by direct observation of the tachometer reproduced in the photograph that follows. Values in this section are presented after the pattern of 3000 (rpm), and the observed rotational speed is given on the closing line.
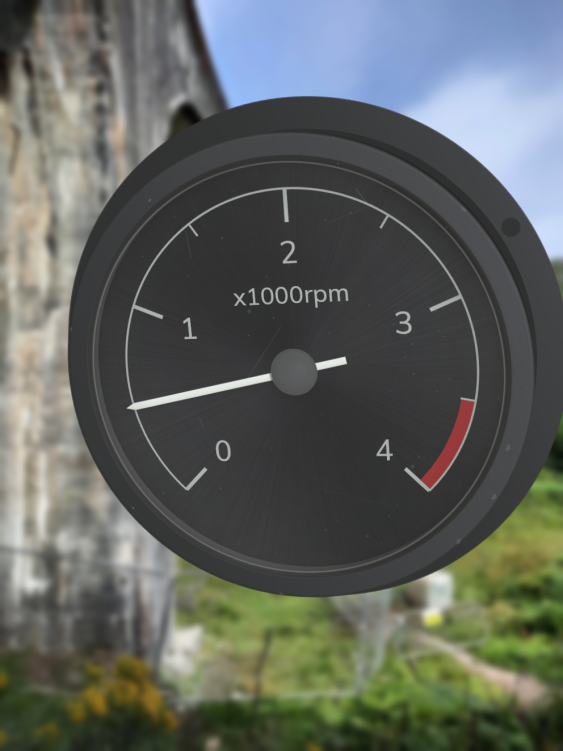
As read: 500 (rpm)
